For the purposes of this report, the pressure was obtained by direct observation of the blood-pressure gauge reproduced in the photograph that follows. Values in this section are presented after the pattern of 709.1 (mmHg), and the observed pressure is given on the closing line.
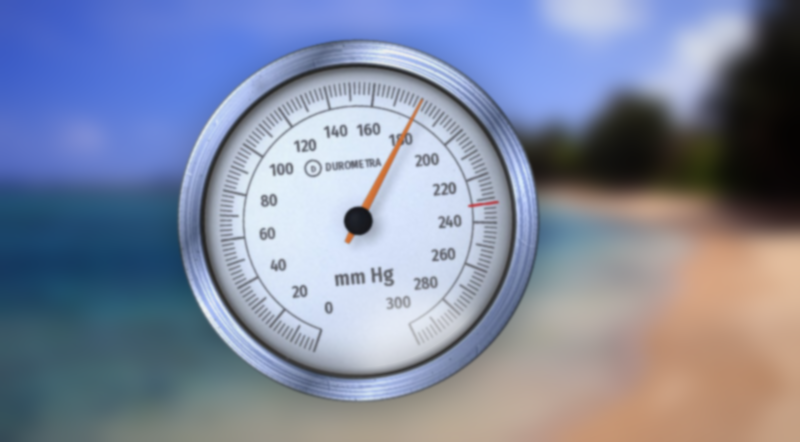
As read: 180 (mmHg)
